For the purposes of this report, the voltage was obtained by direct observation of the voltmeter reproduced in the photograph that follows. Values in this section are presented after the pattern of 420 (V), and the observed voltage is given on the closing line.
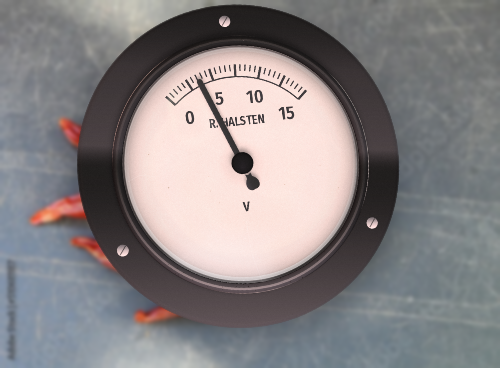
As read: 3.5 (V)
